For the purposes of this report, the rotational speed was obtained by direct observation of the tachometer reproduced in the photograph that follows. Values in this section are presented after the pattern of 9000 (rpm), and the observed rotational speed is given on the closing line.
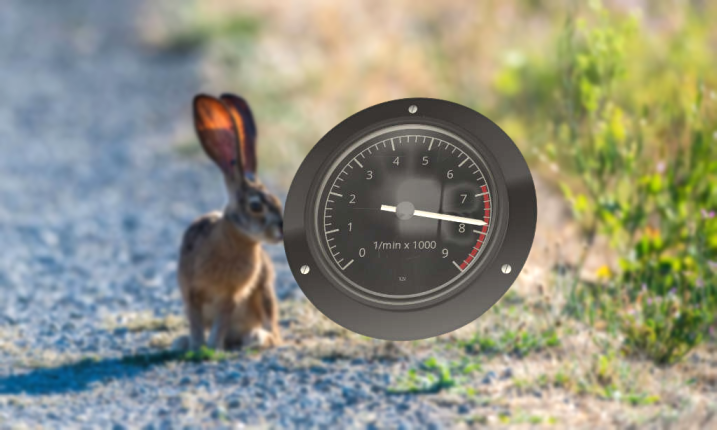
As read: 7800 (rpm)
